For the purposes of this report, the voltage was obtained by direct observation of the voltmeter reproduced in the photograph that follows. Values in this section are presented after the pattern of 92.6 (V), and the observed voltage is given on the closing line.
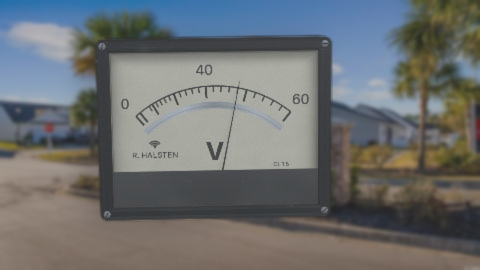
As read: 48 (V)
